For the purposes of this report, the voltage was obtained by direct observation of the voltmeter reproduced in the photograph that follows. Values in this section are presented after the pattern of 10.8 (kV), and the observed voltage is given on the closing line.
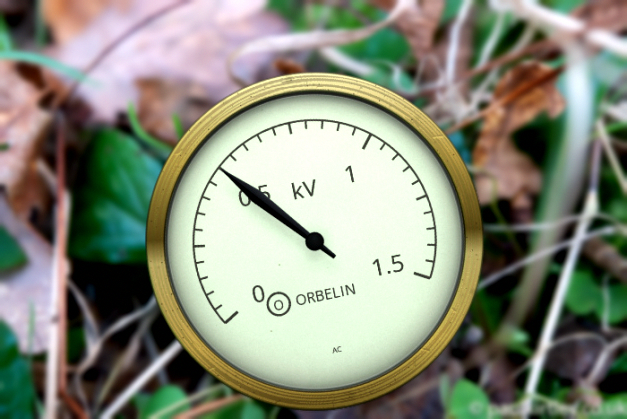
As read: 0.5 (kV)
